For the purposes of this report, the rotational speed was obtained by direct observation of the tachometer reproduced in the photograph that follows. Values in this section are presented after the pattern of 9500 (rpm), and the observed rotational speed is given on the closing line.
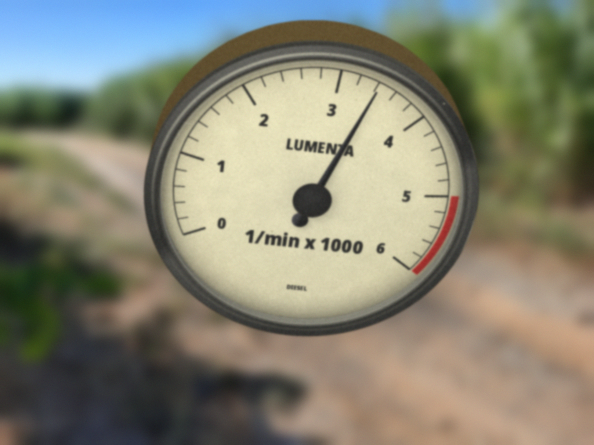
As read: 3400 (rpm)
